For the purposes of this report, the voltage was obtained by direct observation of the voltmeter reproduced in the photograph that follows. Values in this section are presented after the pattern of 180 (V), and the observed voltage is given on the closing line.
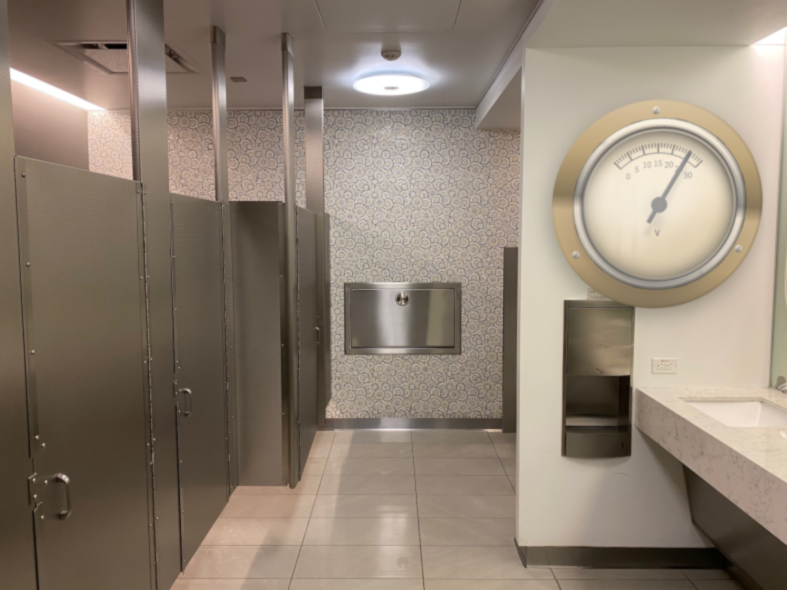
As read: 25 (V)
